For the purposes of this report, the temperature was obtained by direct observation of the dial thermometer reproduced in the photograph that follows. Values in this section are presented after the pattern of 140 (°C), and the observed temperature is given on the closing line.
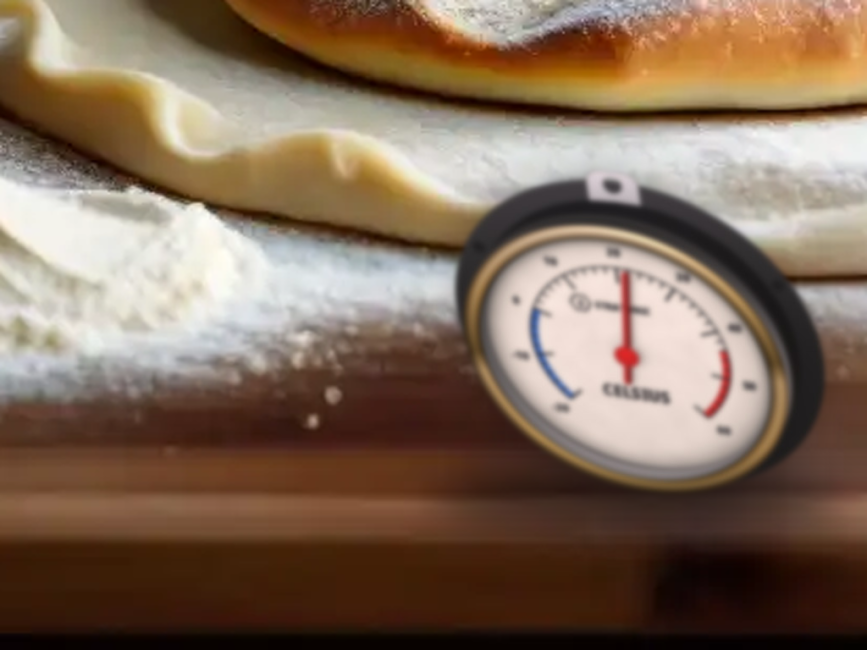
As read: 22 (°C)
